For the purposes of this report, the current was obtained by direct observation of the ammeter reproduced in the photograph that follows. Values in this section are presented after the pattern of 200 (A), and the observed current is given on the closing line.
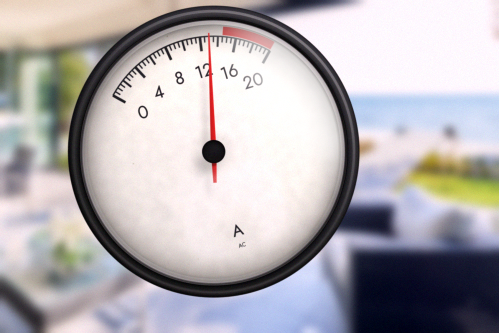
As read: 13 (A)
